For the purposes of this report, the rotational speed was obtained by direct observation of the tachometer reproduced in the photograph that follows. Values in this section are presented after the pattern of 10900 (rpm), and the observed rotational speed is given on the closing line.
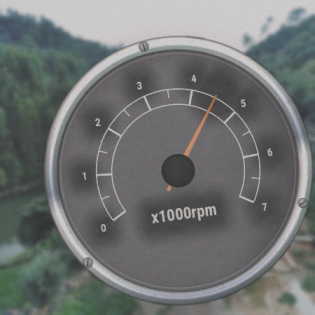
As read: 4500 (rpm)
